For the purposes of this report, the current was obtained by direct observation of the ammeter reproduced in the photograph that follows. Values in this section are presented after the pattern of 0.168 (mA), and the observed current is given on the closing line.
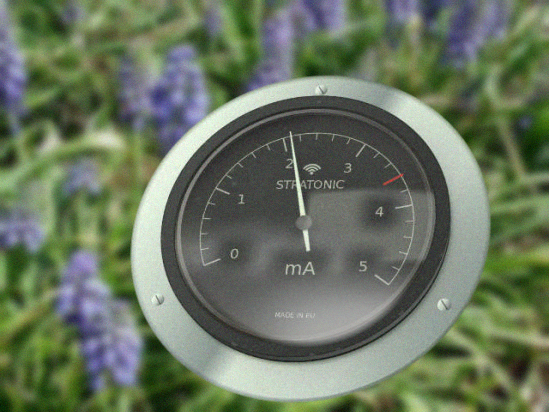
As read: 2.1 (mA)
